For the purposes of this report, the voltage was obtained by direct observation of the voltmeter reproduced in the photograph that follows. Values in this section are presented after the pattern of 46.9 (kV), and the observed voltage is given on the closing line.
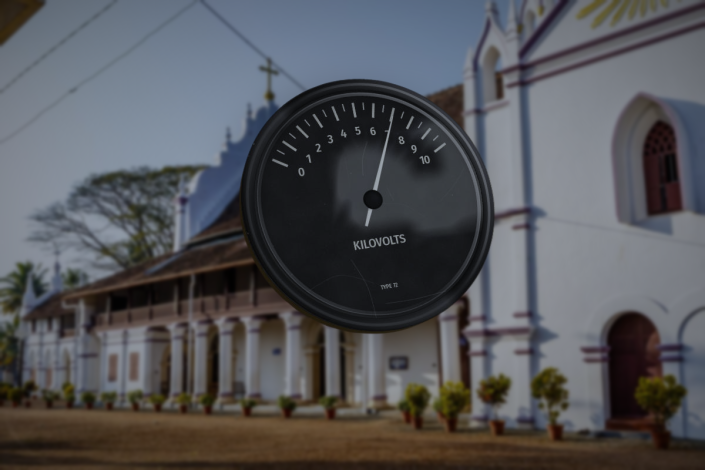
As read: 7 (kV)
